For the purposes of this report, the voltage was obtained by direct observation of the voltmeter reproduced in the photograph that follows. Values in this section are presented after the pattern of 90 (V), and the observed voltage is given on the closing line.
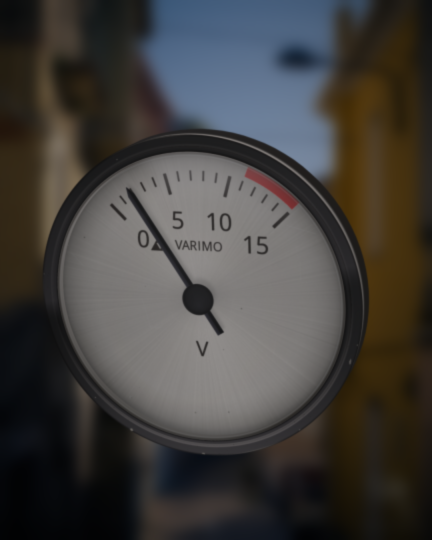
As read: 2 (V)
